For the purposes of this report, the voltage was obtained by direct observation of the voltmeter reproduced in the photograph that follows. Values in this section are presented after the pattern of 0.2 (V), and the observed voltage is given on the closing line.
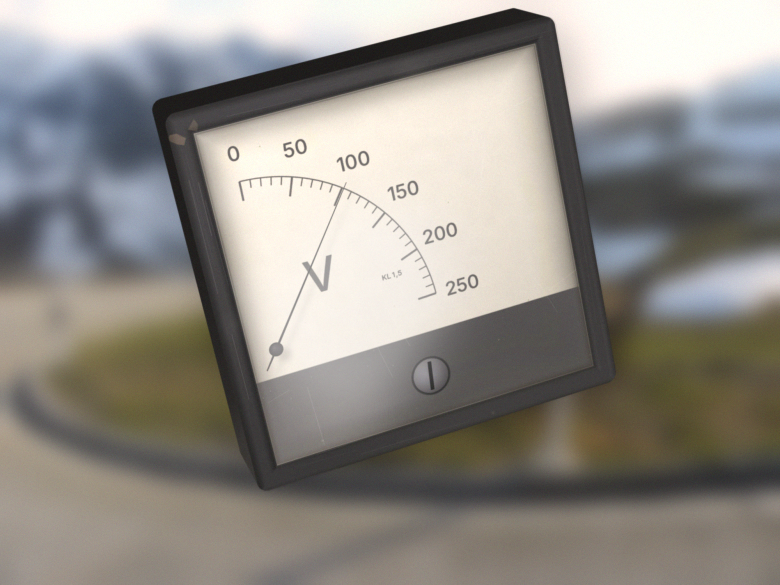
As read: 100 (V)
